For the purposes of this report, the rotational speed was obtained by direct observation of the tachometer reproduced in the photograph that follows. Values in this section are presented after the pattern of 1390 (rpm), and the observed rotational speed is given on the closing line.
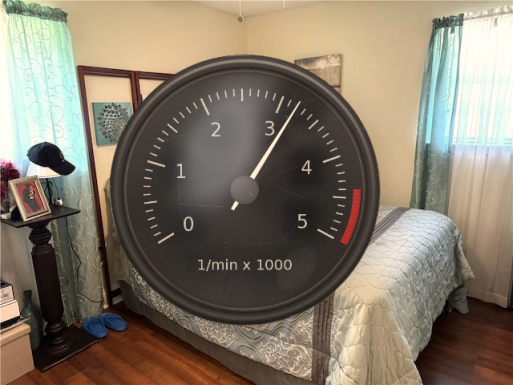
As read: 3200 (rpm)
